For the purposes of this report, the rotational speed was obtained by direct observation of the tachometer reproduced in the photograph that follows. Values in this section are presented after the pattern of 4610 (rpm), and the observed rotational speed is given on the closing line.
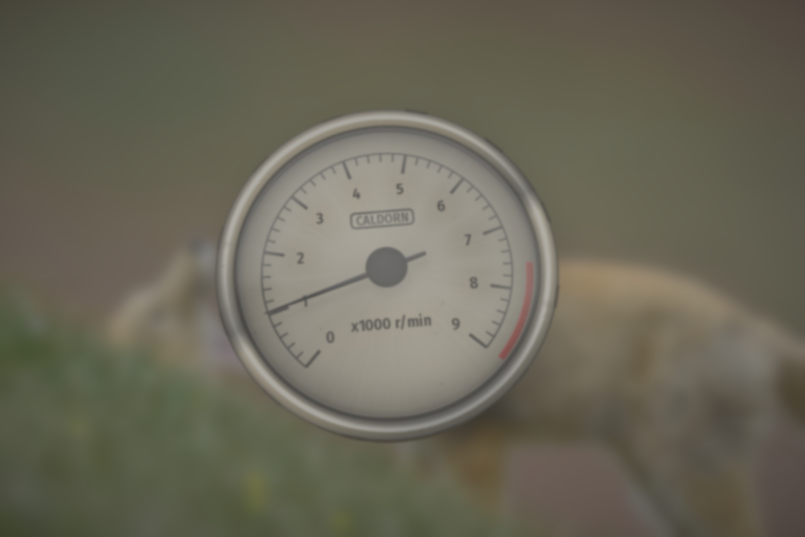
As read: 1000 (rpm)
